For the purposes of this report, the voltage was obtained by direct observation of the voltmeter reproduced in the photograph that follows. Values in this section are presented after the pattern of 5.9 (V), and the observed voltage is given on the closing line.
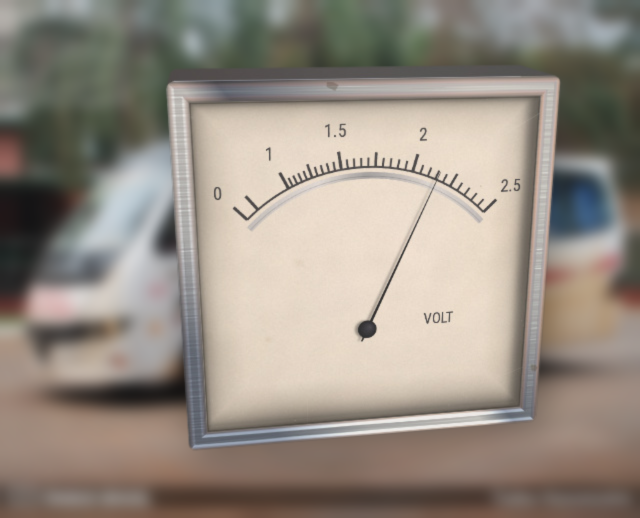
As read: 2.15 (V)
